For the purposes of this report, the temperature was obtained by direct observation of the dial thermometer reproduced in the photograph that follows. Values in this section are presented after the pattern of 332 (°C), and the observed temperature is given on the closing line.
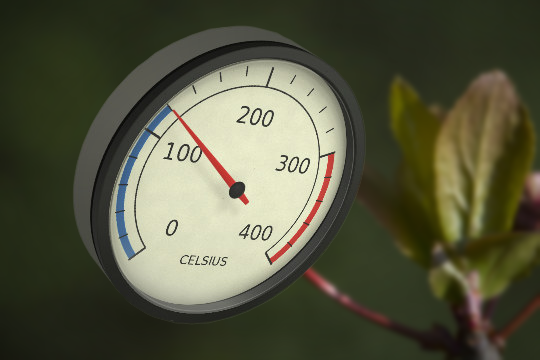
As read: 120 (°C)
